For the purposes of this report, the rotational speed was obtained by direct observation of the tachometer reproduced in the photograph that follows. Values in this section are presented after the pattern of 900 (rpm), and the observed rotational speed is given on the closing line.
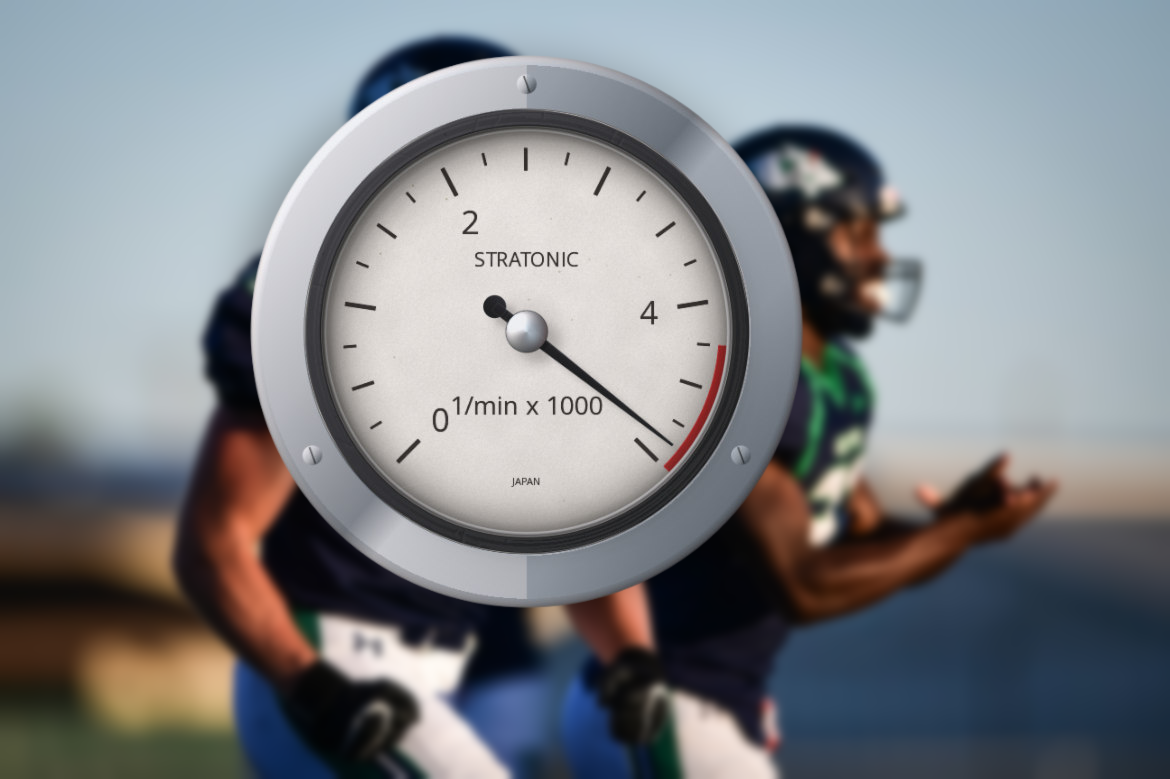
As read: 4875 (rpm)
